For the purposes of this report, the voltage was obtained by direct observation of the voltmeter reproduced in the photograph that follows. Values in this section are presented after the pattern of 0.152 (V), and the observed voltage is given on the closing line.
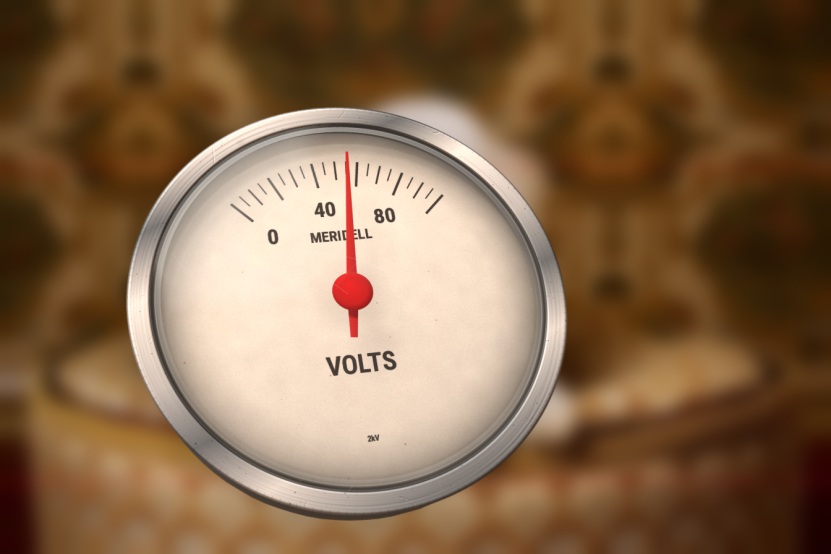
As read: 55 (V)
